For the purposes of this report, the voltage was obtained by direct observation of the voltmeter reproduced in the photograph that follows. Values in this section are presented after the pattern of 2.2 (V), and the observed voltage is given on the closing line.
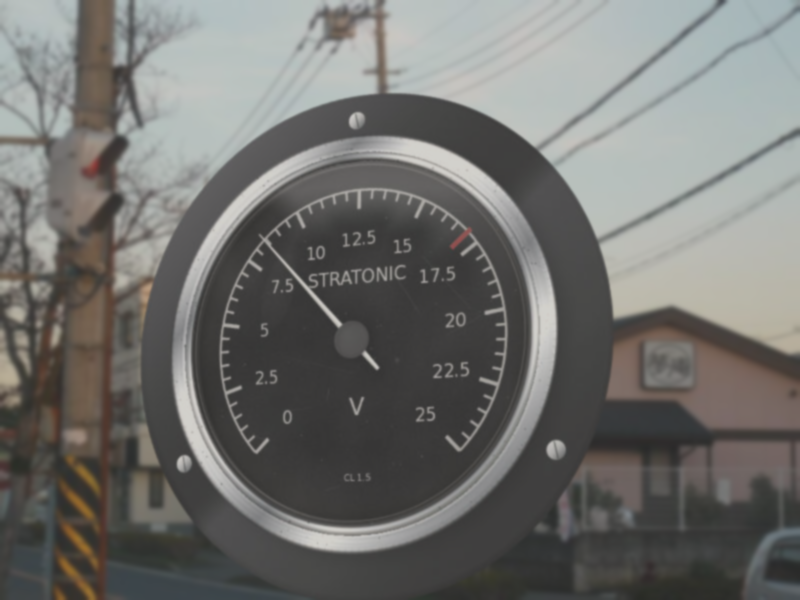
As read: 8.5 (V)
